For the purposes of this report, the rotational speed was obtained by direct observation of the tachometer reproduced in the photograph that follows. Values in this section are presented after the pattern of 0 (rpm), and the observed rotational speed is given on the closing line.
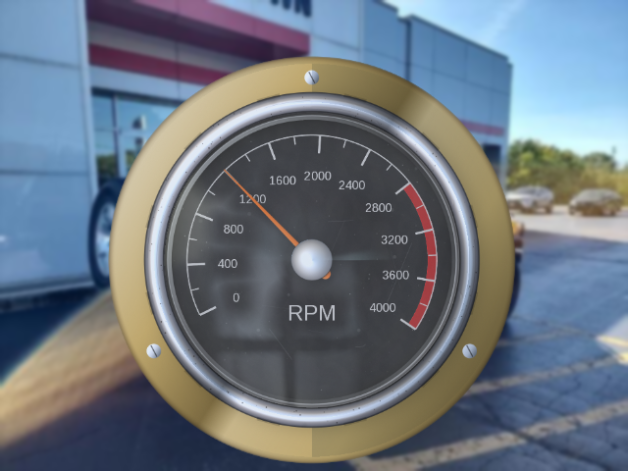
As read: 1200 (rpm)
